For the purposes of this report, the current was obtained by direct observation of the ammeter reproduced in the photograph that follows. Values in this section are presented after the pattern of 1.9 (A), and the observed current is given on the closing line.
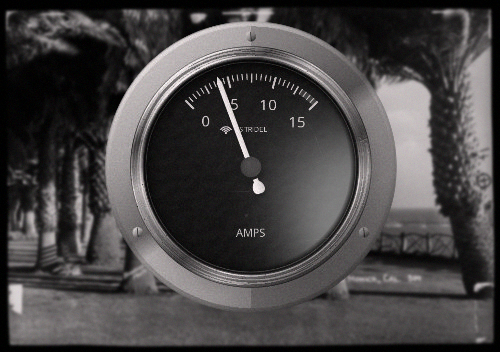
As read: 4 (A)
